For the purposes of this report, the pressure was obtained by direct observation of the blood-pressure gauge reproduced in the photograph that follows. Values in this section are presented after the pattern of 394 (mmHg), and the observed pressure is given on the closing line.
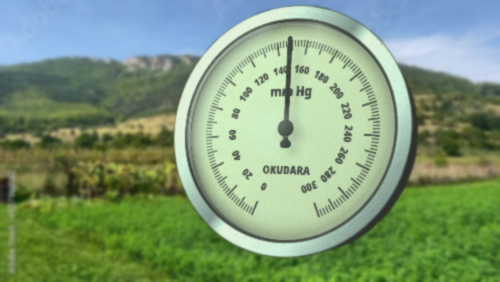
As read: 150 (mmHg)
